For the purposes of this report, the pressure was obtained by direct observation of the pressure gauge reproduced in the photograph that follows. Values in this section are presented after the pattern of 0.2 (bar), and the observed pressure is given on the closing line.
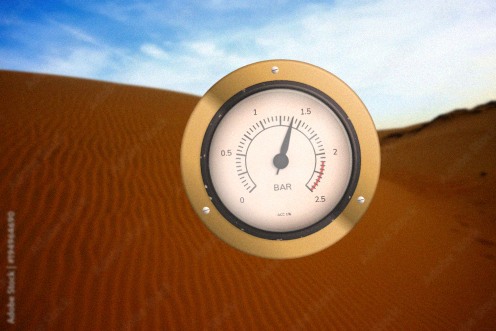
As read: 1.4 (bar)
